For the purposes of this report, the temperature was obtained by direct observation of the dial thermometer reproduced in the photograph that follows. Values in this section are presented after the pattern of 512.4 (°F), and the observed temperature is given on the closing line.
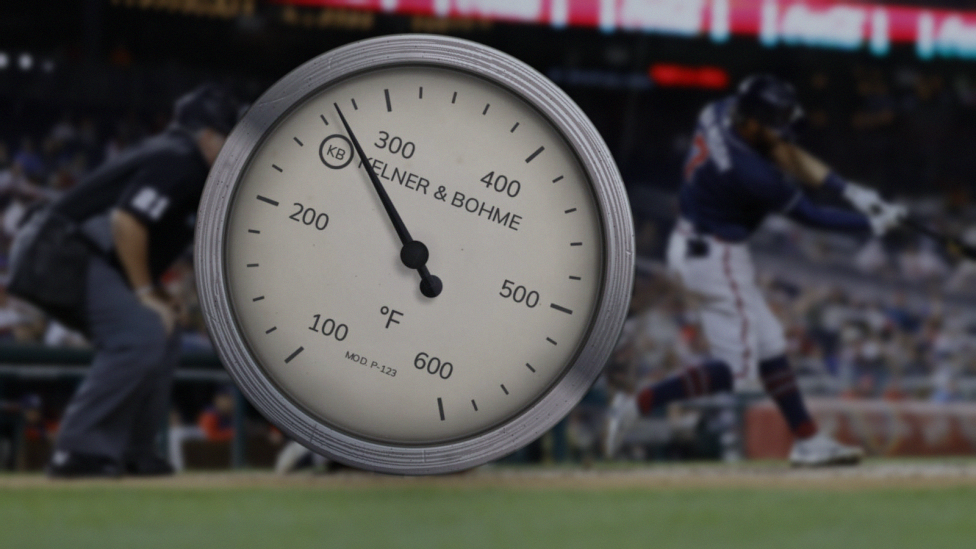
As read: 270 (°F)
